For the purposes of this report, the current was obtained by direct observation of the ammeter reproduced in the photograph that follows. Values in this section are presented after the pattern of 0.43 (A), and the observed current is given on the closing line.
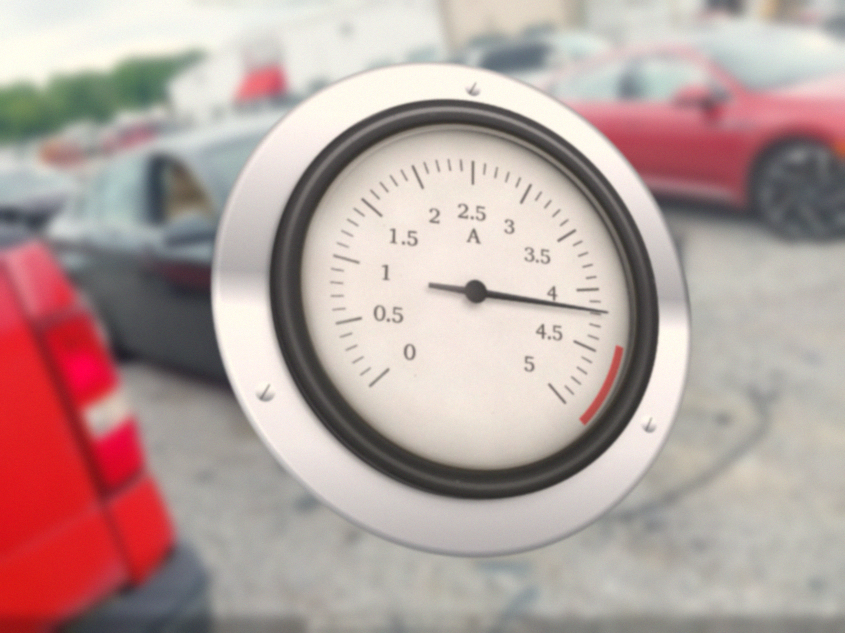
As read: 4.2 (A)
